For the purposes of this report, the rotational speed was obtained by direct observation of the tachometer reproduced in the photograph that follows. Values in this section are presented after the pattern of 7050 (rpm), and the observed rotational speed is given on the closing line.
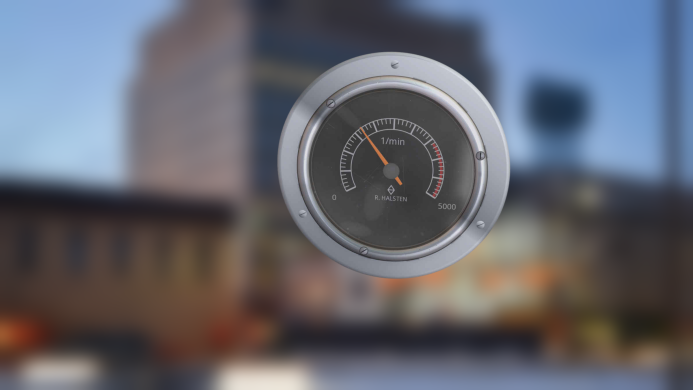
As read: 1700 (rpm)
